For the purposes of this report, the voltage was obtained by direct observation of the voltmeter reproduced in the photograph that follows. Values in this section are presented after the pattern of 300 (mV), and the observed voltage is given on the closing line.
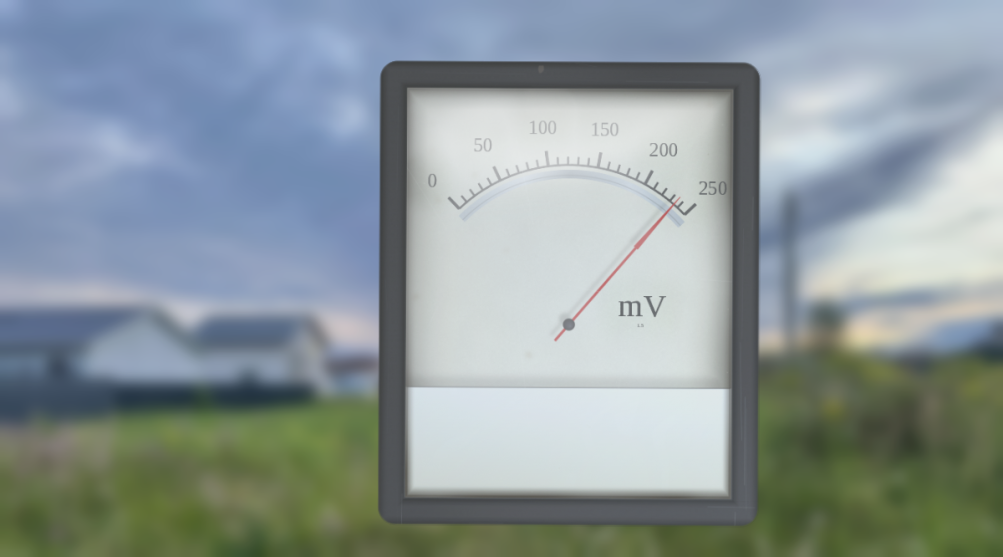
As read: 235 (mV)
